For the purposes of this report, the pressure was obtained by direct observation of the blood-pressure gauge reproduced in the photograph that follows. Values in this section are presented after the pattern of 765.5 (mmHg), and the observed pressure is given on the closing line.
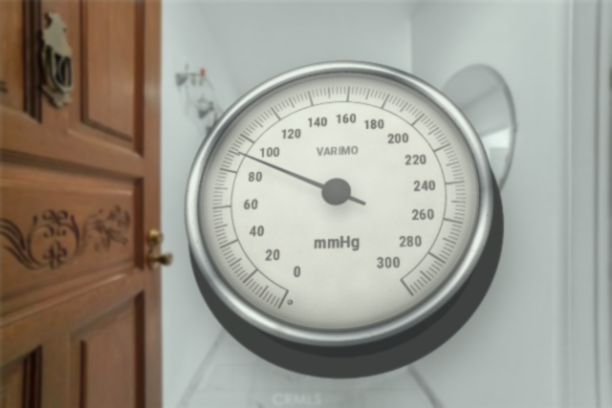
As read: 90 (mmHg)
